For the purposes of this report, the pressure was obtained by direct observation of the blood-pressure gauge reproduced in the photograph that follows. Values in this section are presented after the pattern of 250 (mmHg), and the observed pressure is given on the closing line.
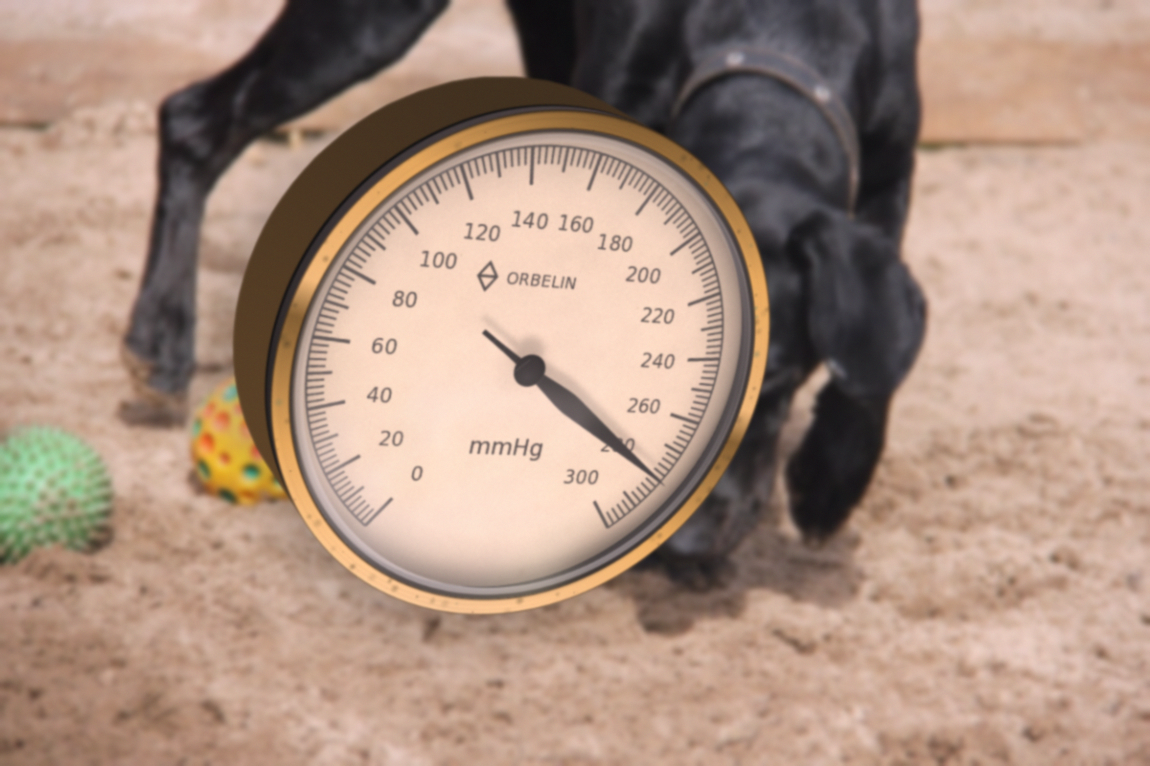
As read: 280 (mmHg)
